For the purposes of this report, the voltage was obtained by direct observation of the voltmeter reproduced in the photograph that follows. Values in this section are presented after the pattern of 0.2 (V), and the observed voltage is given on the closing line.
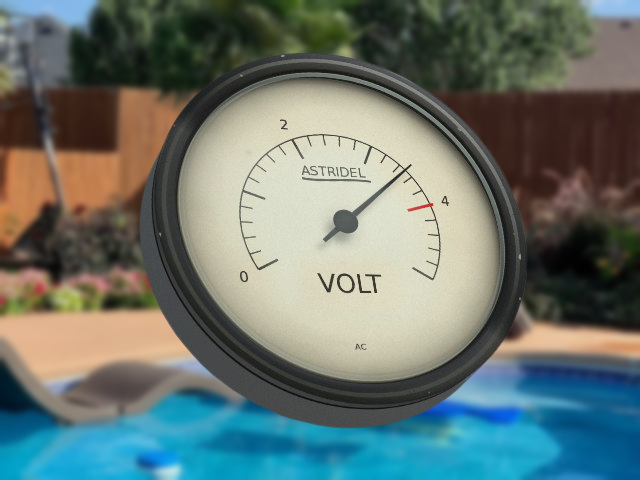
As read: 3.5 (V)
